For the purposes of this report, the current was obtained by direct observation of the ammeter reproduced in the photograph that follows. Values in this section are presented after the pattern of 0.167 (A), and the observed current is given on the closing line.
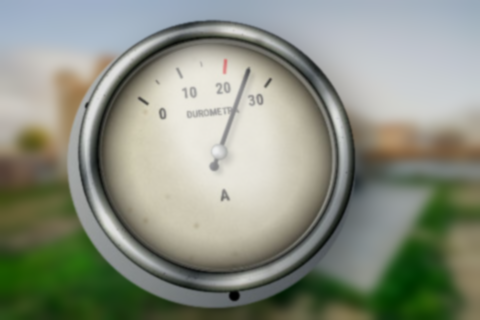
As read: 25 (A)
